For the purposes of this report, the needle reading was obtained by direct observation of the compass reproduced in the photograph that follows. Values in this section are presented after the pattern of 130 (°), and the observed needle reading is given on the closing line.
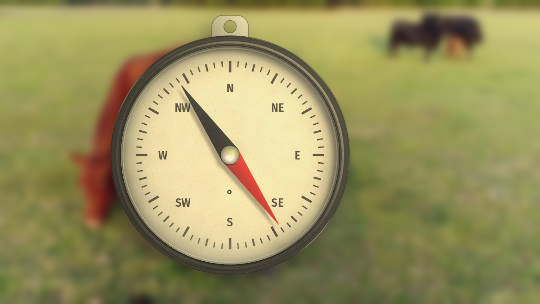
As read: 145 (°)
